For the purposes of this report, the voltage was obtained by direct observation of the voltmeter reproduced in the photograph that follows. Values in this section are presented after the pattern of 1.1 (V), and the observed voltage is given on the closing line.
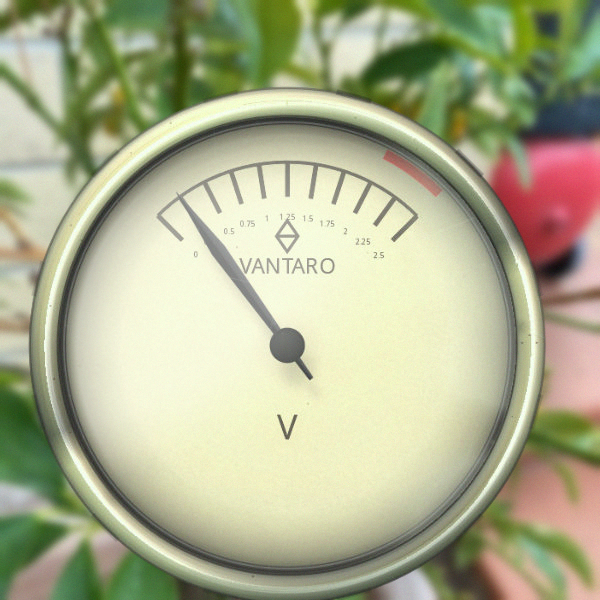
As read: 0.25 (V)
